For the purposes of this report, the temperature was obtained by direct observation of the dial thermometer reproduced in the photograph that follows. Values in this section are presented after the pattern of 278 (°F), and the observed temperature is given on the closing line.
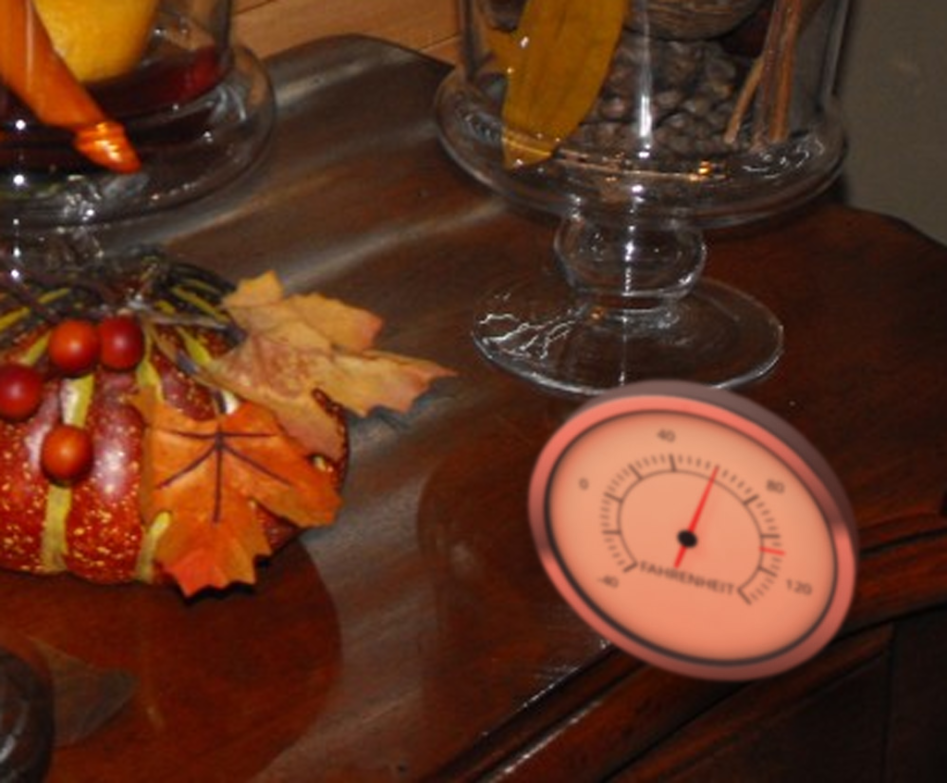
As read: 60 (°F)
